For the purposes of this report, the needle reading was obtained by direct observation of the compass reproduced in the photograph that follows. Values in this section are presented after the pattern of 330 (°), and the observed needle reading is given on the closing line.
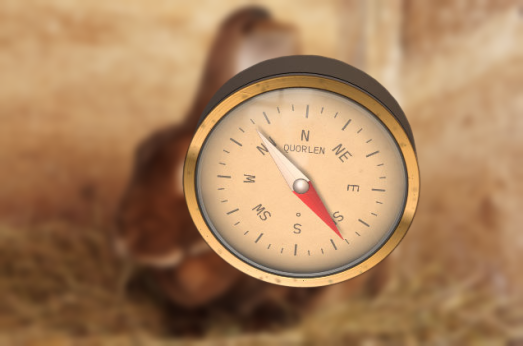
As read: 140 (°)
